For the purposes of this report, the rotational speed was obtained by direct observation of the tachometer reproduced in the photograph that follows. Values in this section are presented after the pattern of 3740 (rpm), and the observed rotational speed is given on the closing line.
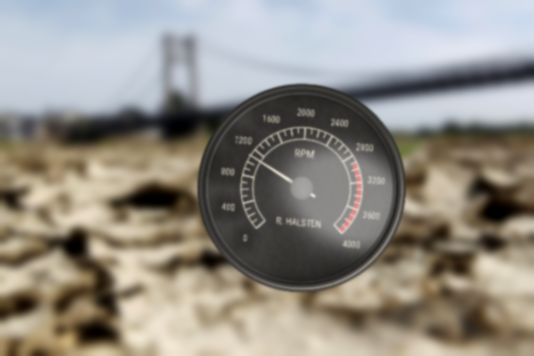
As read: 1100 (rpm)
